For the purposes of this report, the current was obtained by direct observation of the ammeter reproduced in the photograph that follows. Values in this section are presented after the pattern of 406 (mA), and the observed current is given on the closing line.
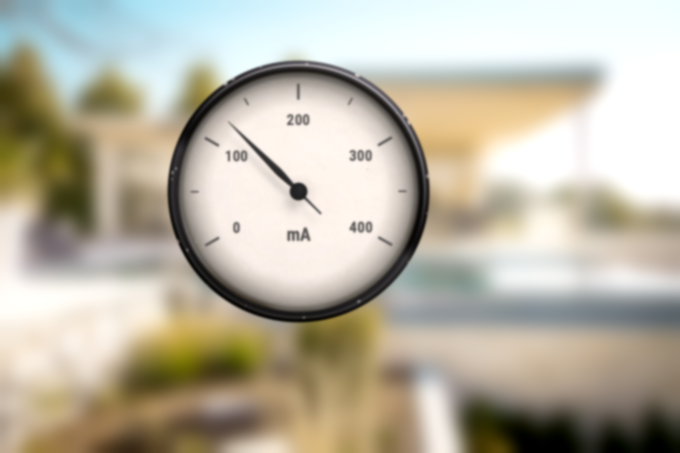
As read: 125 (mA)
